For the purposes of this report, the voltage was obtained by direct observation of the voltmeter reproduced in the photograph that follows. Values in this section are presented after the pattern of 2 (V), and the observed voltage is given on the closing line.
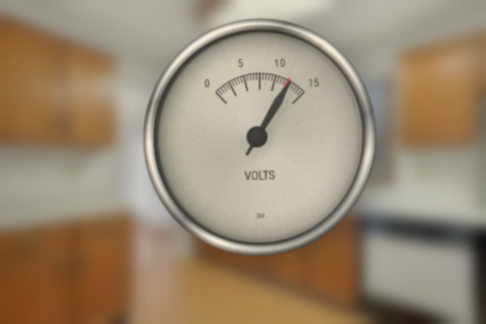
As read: 12.5 (V)
